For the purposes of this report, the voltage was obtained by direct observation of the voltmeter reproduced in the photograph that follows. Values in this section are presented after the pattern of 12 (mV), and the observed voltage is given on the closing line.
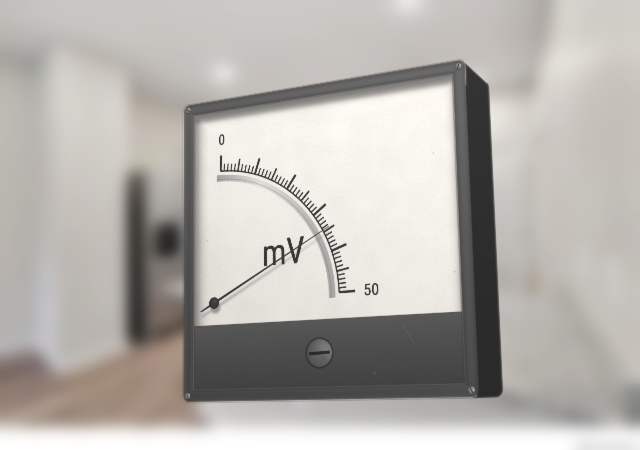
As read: 35 (mV)
